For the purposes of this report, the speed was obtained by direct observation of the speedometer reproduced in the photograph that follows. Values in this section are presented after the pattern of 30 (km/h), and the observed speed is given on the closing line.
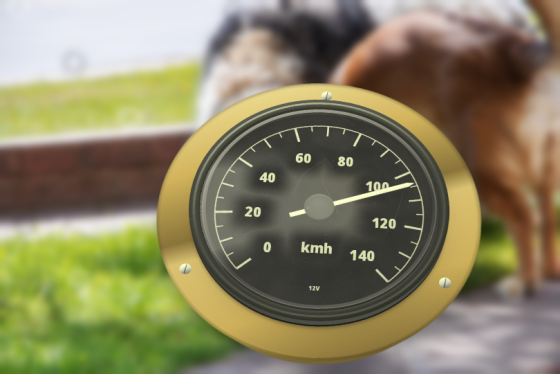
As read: 105 (km/h)
